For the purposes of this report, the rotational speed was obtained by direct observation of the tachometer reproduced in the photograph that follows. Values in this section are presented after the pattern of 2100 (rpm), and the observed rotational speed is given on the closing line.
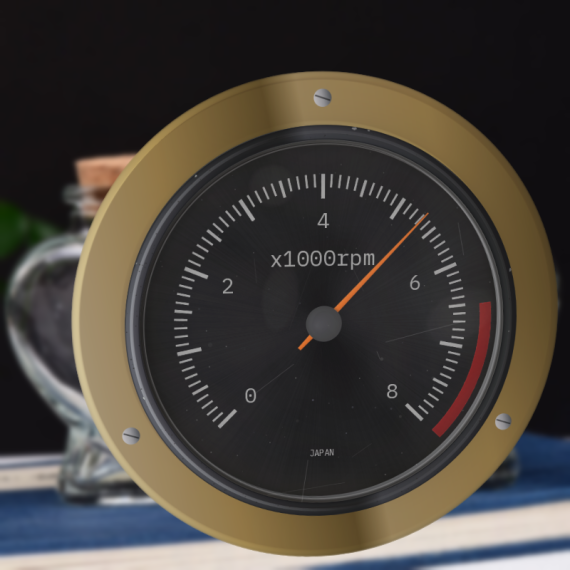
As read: 5300 (rpm)
